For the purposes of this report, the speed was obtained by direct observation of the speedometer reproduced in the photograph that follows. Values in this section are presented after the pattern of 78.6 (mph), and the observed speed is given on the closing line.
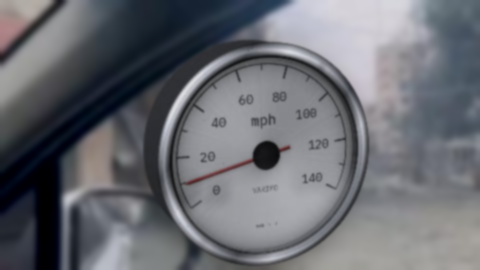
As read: 10 (mph)
